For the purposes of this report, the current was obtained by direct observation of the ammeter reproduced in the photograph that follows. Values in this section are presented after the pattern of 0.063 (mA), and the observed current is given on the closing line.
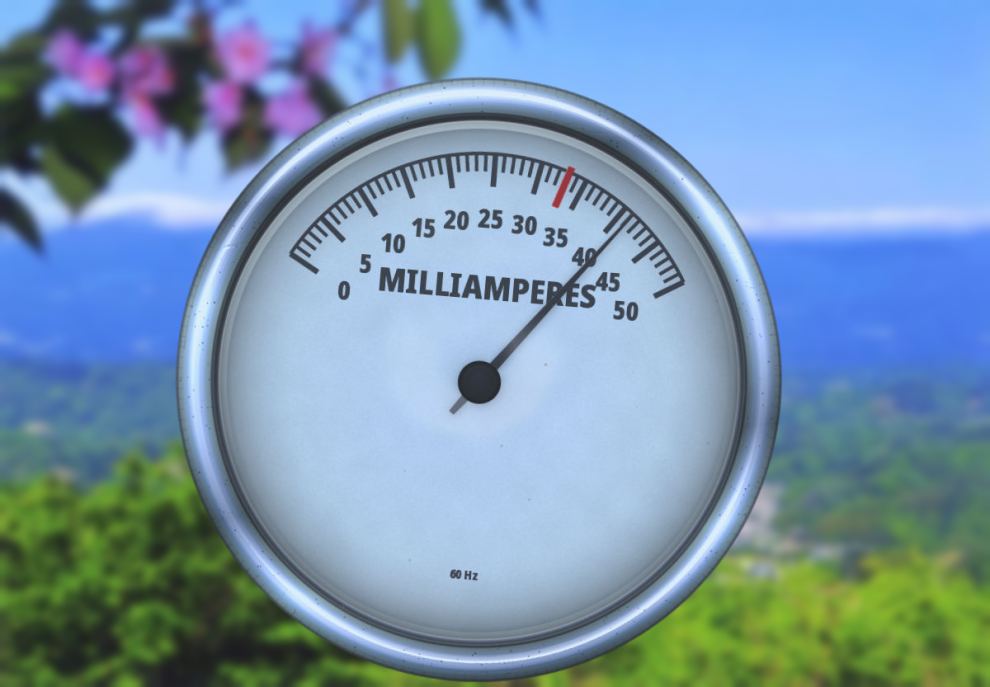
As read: 41 (mA)
